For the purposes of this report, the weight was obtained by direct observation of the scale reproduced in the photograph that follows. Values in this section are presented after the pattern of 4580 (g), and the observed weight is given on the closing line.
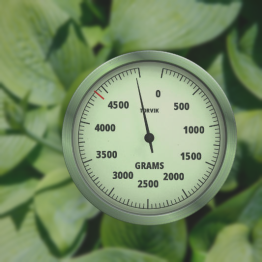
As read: 4950 (g)
